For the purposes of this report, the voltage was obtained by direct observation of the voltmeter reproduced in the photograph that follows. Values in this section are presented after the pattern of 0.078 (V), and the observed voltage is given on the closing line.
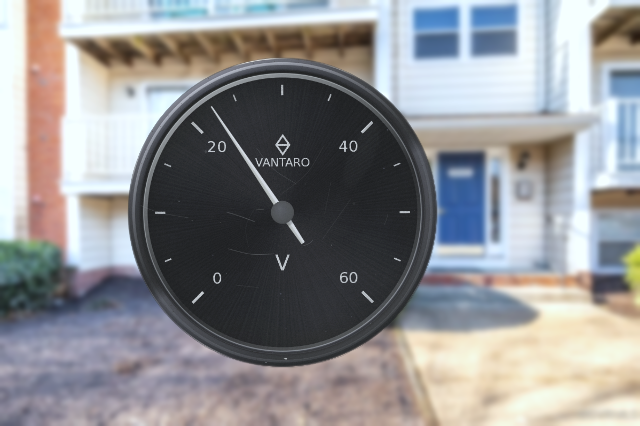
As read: 22.5 (V)
